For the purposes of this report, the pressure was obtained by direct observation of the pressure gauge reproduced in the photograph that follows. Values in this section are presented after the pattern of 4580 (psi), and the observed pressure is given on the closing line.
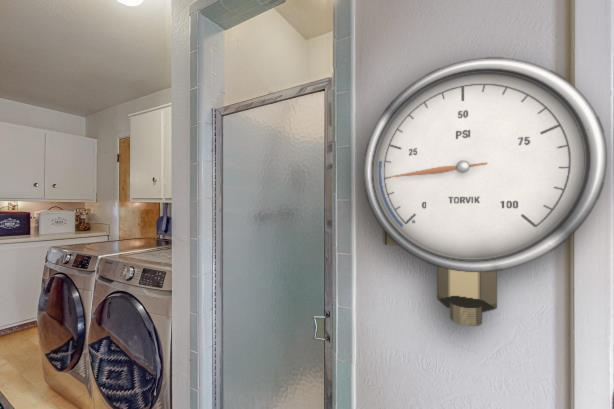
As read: 15 (psi)
